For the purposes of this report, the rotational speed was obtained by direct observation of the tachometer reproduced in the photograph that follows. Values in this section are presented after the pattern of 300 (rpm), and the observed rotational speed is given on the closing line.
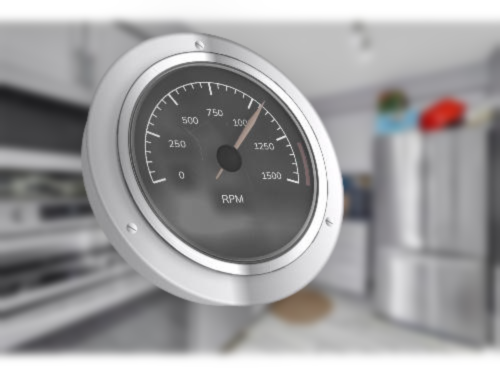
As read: 1050 (rpm)
